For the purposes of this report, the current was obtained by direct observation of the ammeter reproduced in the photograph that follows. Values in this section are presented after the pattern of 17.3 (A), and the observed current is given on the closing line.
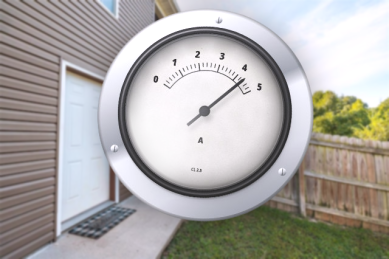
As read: 4.4 (A)
